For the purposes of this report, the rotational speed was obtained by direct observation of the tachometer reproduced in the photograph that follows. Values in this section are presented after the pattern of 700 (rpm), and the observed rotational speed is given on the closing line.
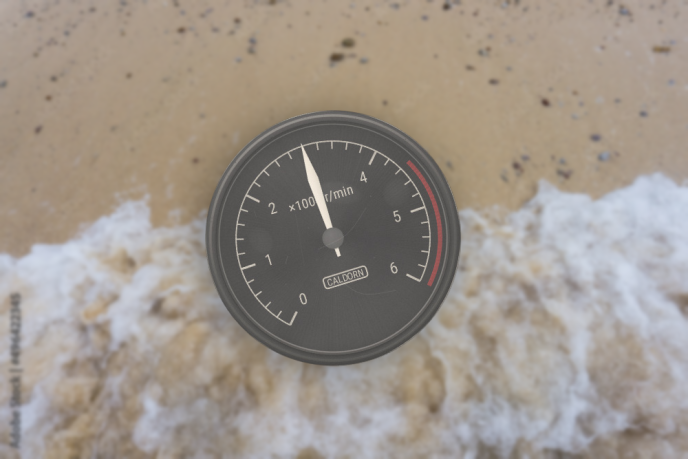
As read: 3000 (rpm)
